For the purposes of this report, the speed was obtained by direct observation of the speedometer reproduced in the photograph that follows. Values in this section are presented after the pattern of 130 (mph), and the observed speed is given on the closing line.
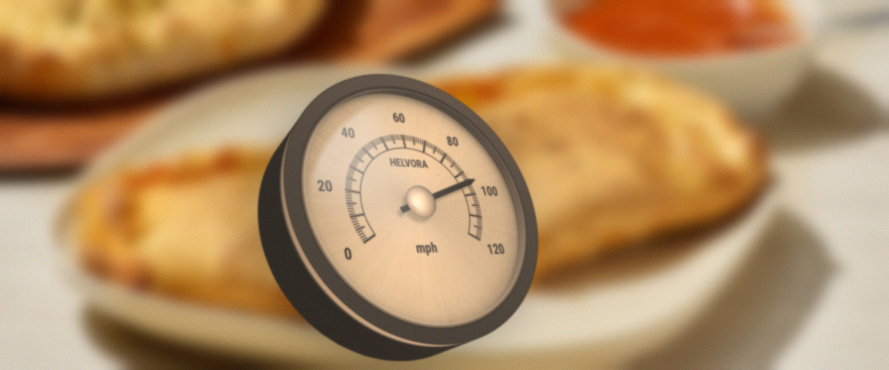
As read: 95 (mph)
